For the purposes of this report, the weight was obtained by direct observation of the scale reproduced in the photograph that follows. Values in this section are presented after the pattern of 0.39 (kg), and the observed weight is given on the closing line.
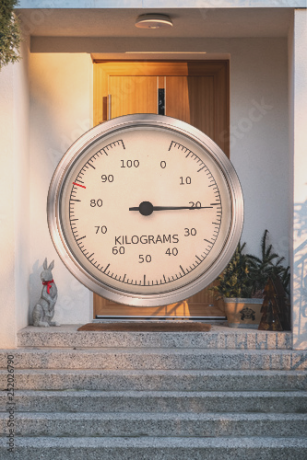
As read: 21 (kg)
